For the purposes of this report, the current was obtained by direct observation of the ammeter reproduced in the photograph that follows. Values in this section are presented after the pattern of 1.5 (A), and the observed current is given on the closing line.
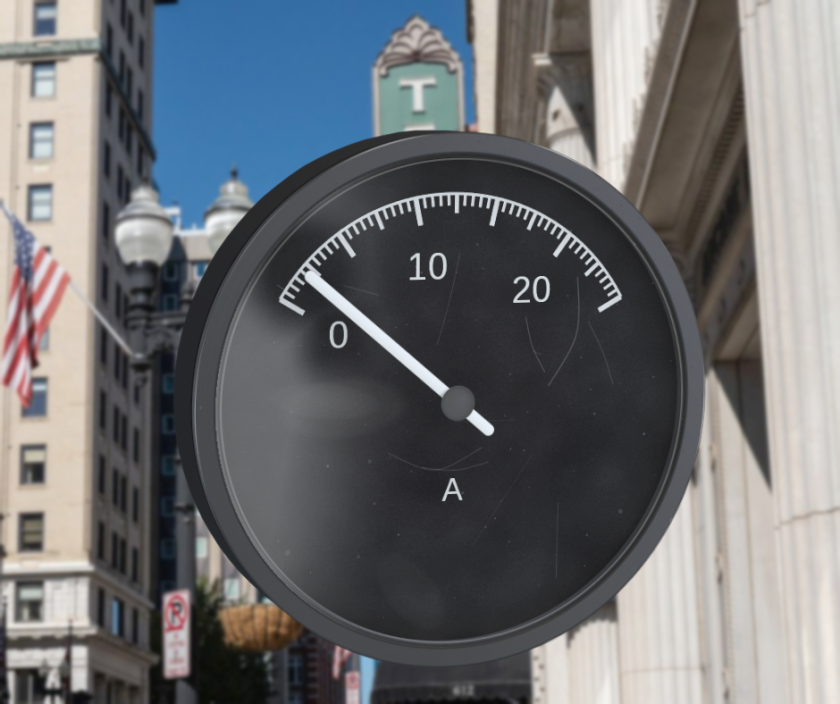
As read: 2 (A)
